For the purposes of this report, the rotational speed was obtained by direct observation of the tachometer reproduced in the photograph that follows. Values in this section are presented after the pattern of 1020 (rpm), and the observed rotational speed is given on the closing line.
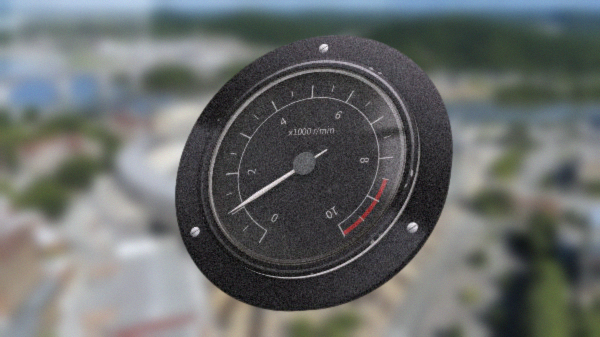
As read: 1000 (rpm)
